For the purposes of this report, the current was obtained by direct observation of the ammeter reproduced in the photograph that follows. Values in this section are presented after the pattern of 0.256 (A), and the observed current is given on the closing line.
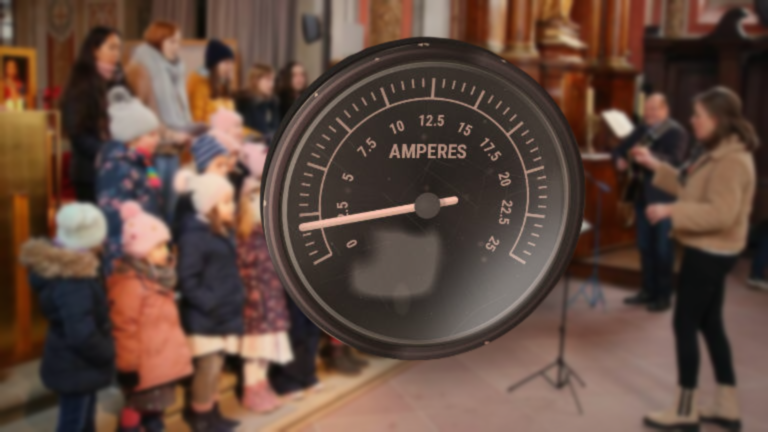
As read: 2 (A)
